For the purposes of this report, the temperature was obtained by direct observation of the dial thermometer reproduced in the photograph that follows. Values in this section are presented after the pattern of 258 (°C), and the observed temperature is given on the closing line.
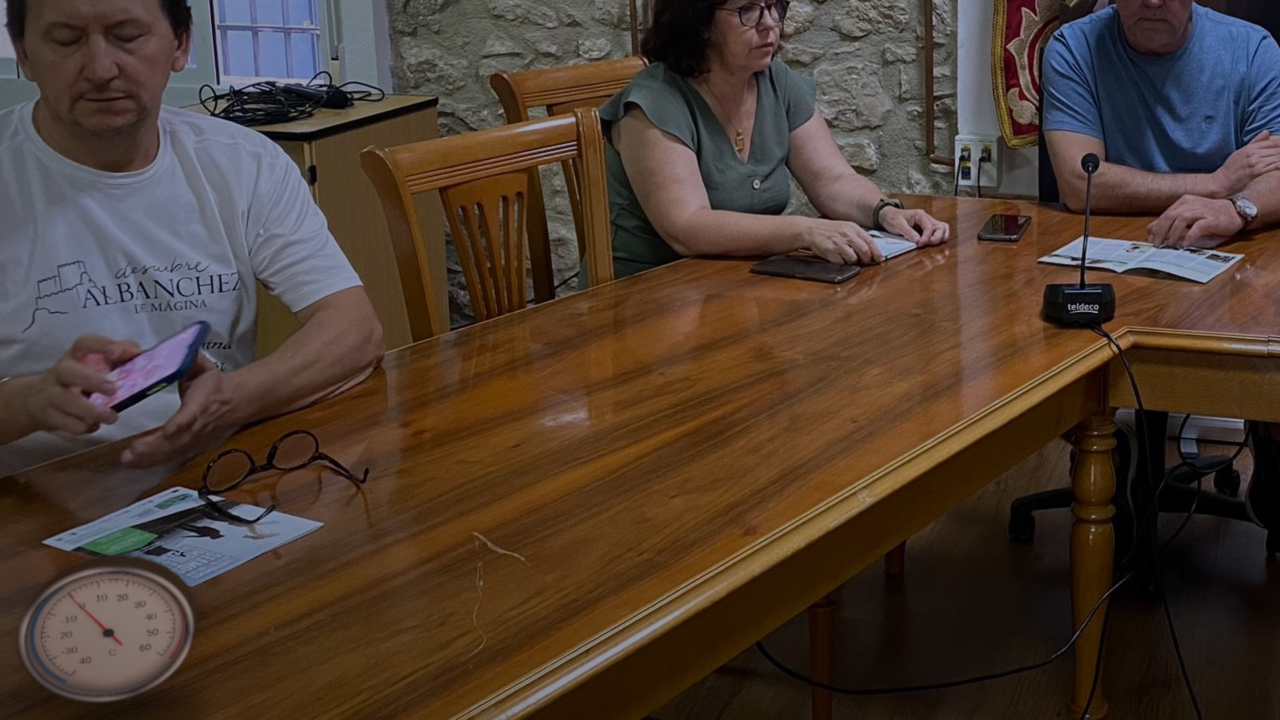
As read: 0 (°C)
